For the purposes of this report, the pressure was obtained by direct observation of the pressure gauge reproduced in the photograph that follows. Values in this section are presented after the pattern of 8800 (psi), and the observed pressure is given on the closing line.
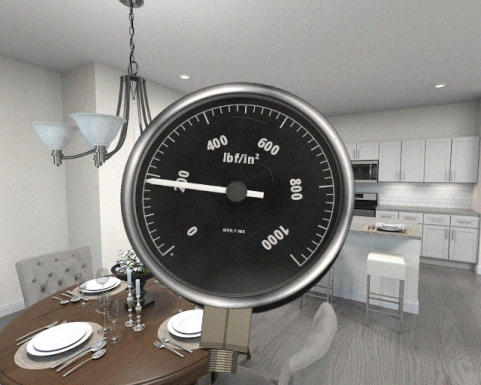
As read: 180 (psi)
